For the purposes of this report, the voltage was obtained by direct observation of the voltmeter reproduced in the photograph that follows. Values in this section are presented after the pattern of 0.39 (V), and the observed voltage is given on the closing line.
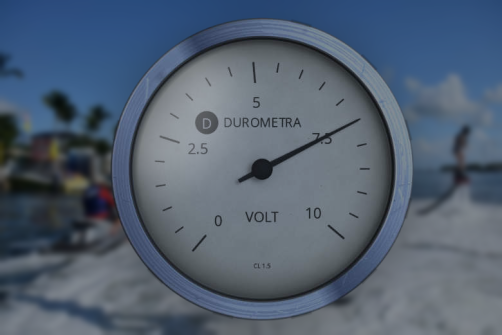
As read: 7.5 (V)
